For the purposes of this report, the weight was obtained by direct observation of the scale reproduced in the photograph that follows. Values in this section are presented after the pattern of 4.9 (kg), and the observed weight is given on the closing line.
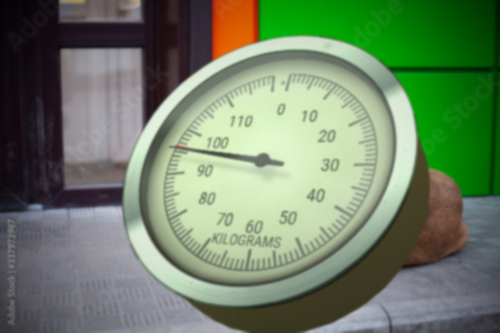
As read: 95 (kg)
